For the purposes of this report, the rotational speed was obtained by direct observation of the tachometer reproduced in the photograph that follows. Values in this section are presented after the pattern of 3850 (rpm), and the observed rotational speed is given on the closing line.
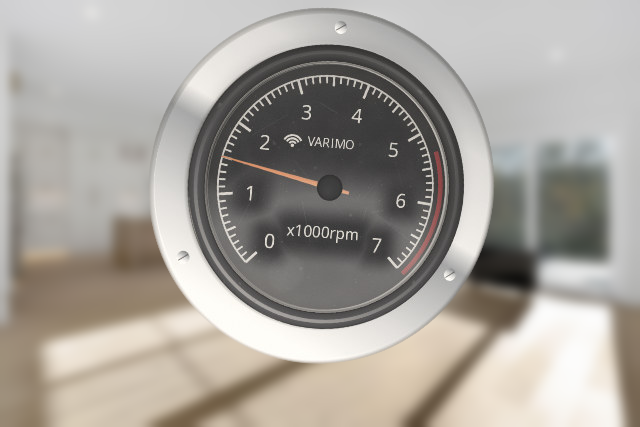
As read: 1500 (rpm)
